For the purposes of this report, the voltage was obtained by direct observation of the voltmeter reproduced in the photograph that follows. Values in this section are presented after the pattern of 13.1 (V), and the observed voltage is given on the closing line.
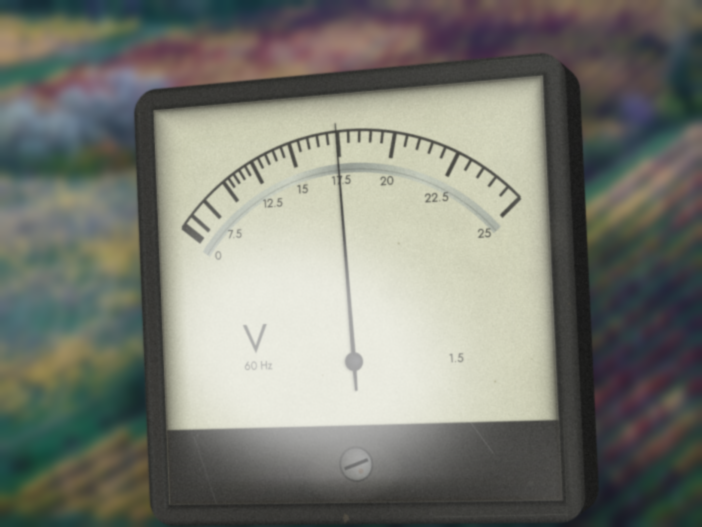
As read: 17.5 (V)
